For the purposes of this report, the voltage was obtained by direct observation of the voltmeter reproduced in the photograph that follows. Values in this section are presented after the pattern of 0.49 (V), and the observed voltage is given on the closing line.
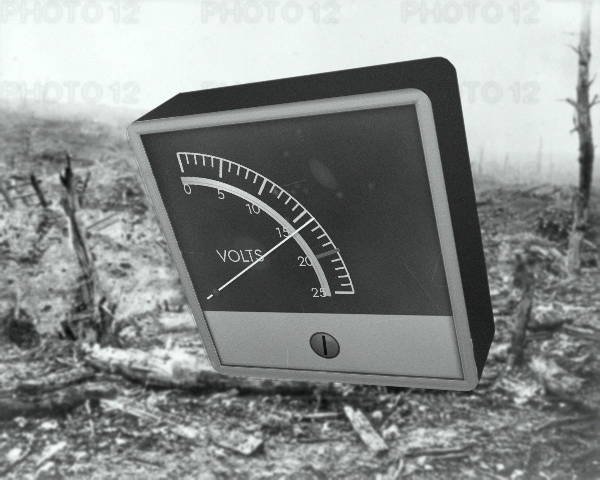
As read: 16 (V)
